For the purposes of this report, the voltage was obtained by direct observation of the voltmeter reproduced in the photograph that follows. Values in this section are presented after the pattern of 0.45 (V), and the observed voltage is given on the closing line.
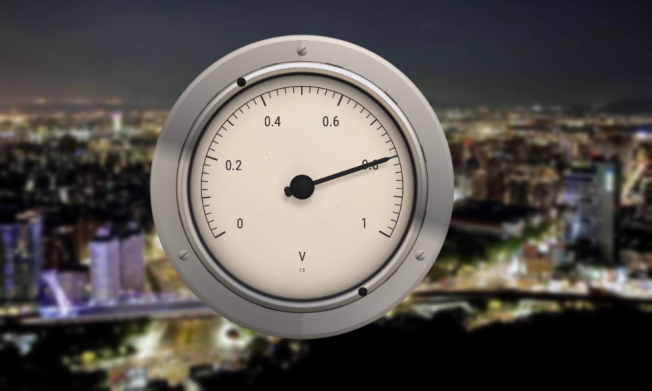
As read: 0.8 (V)
